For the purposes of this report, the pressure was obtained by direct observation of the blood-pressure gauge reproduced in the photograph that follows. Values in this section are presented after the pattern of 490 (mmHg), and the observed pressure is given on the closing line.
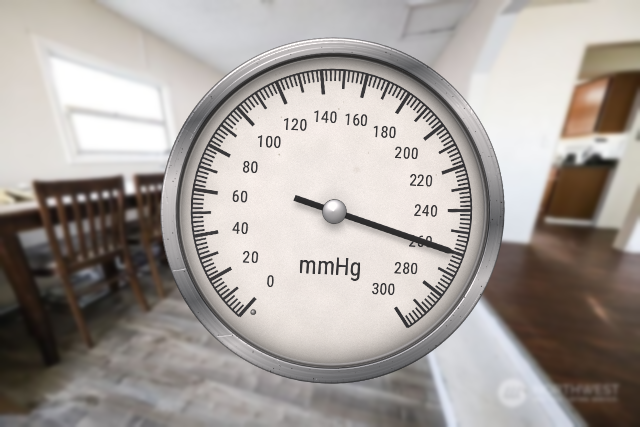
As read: 260 (mmHg)
